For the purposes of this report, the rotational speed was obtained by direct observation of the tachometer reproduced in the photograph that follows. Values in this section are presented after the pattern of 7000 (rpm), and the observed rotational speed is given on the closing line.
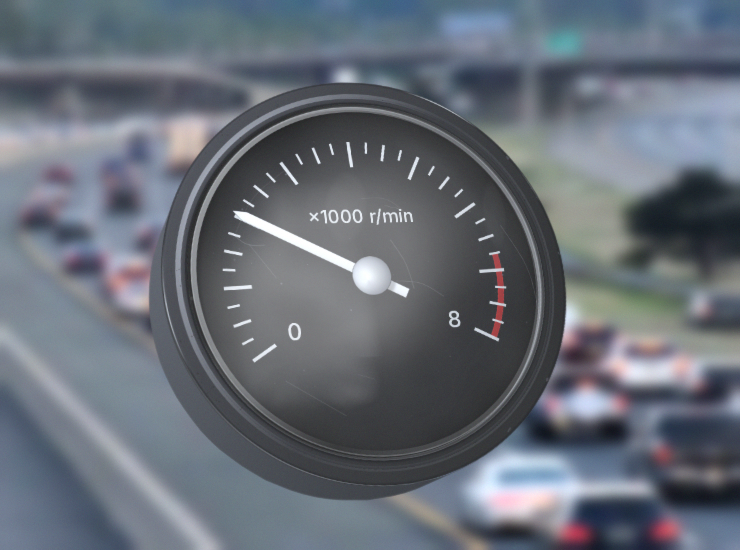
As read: 2000 (rpm)
